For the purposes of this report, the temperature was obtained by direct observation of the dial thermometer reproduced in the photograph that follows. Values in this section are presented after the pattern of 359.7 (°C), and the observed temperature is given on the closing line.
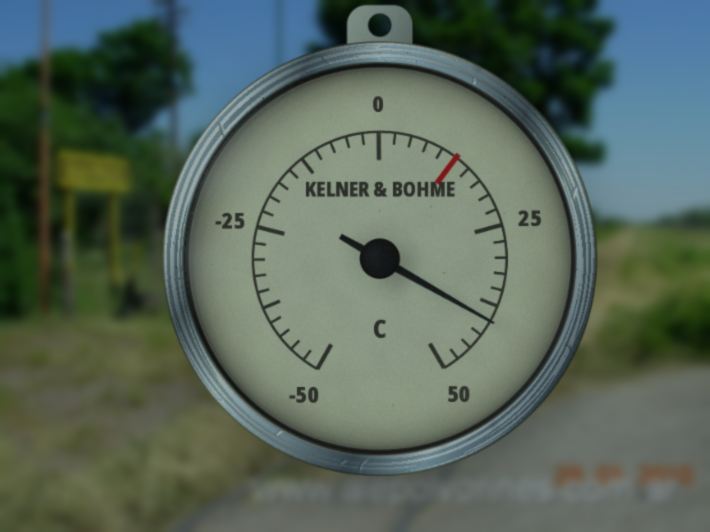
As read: 40 (°C)
